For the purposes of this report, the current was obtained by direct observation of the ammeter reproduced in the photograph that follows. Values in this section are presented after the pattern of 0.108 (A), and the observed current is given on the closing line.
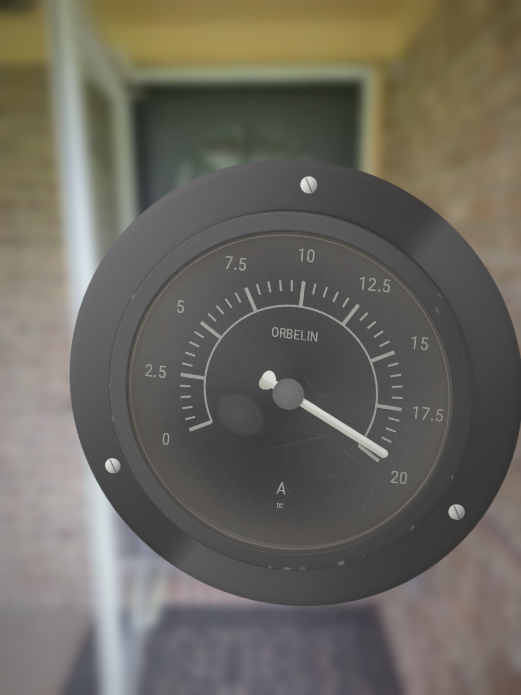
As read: 19.5 (A)
